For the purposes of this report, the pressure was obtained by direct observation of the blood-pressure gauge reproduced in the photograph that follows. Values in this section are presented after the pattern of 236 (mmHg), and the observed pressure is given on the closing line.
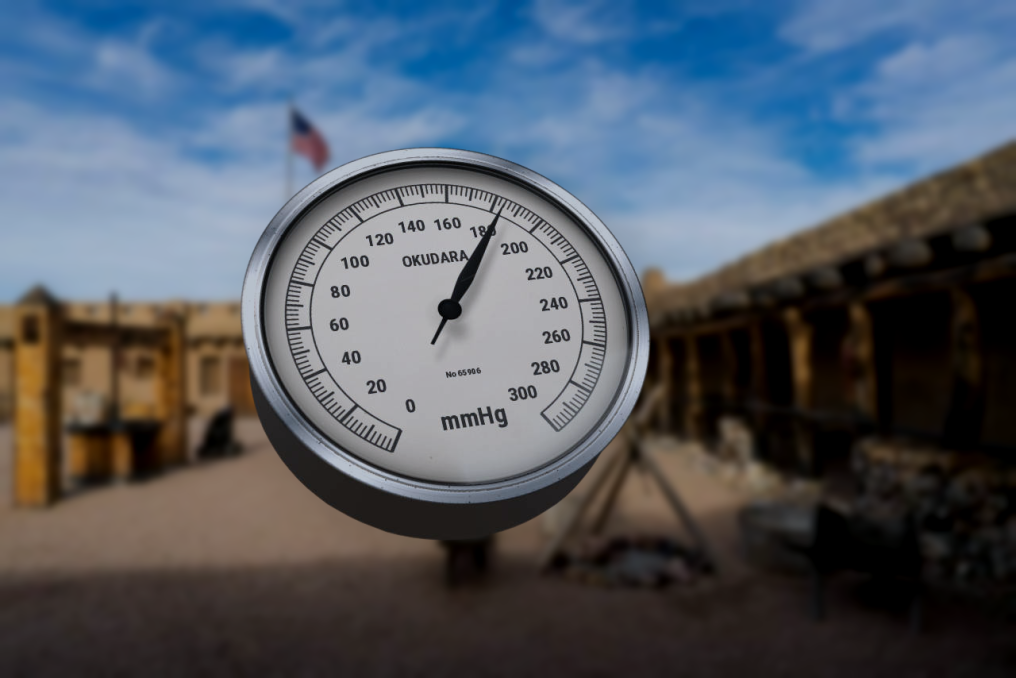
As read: 184 (mmHg)
